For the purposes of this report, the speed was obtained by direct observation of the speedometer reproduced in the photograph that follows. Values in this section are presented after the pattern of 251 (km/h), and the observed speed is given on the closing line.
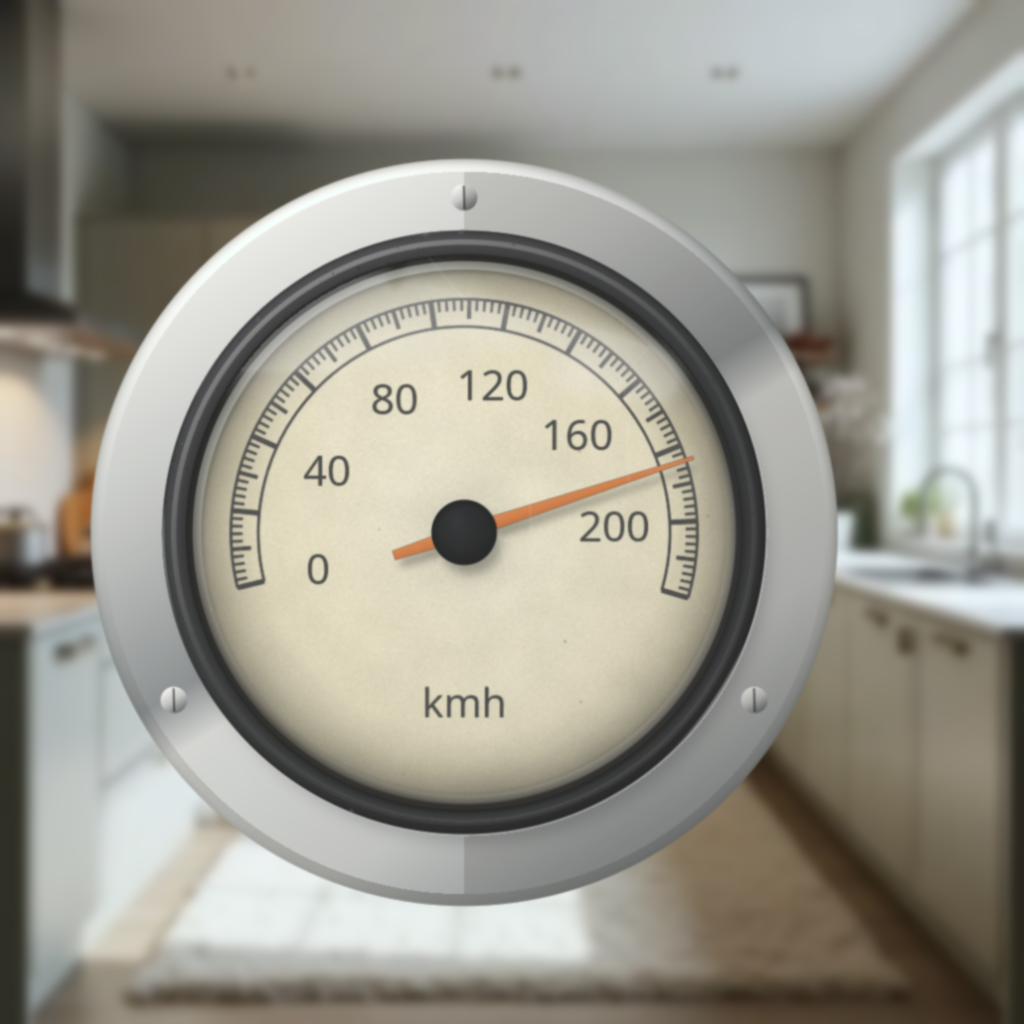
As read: 184 (km/h)
